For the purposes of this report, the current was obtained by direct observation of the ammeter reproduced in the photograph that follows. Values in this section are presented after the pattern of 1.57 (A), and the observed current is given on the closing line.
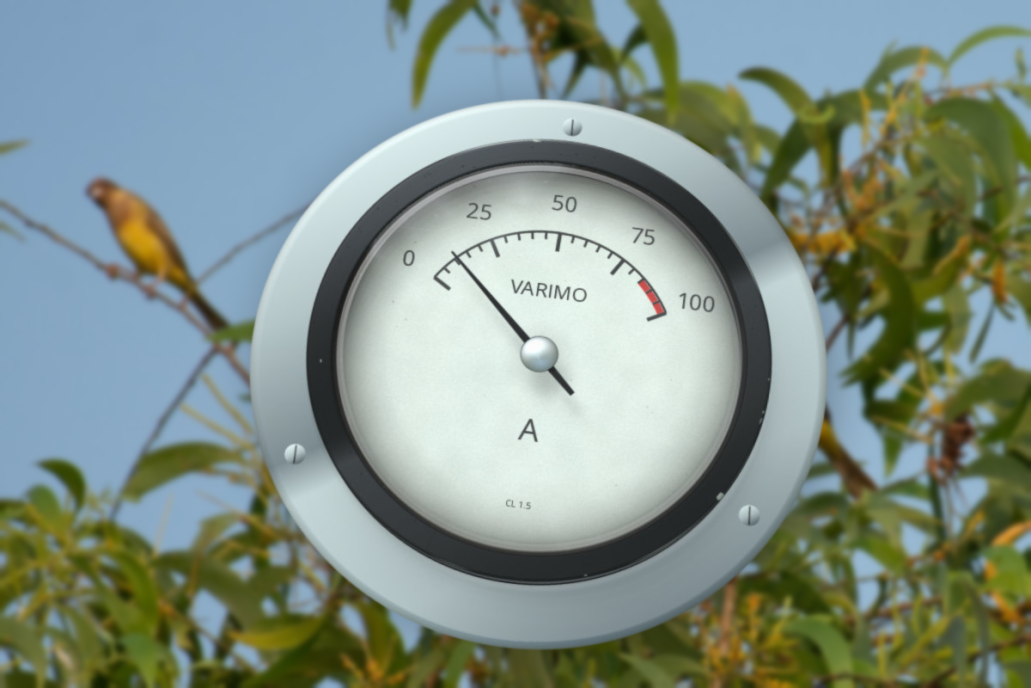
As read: 10 (A)
